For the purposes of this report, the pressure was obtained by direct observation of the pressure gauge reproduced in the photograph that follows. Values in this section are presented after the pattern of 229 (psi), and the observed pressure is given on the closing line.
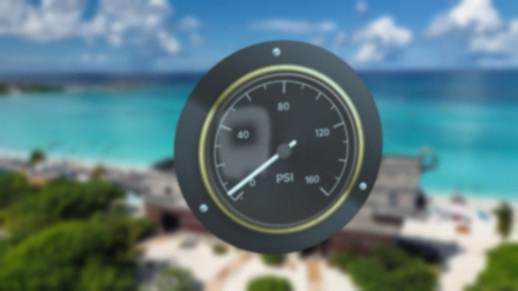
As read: 5 (psi)
